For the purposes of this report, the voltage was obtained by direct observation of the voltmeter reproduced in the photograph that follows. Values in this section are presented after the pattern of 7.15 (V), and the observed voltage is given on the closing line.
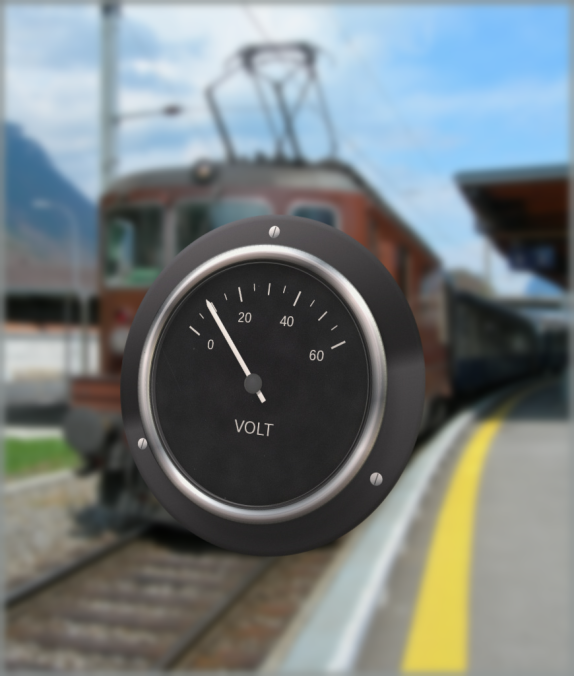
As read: 10 (V)
